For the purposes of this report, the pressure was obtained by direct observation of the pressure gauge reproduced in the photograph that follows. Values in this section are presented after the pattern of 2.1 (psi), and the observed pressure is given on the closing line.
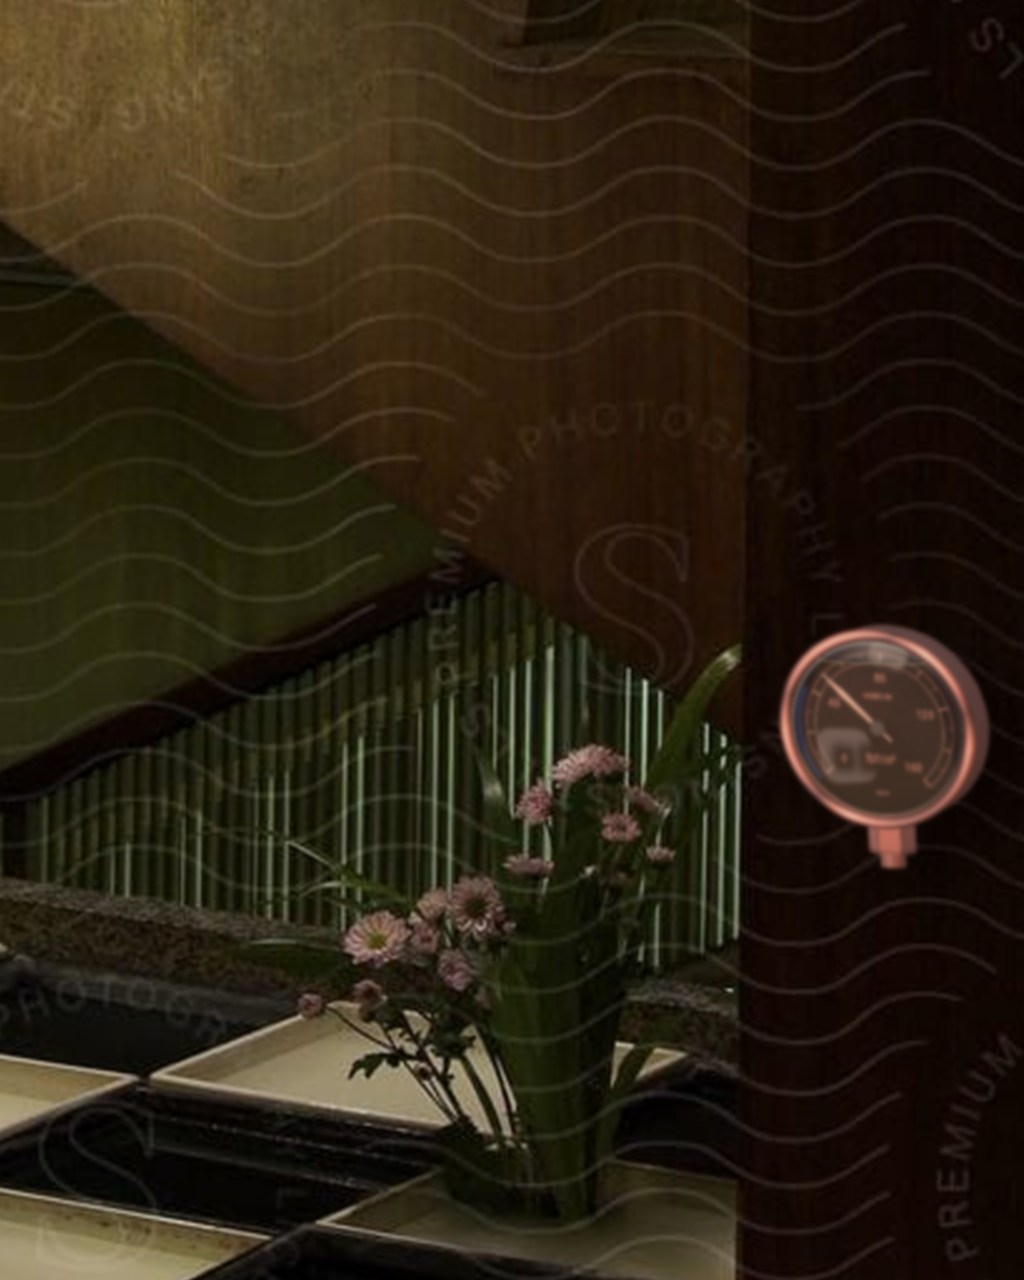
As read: 50 (psi)
